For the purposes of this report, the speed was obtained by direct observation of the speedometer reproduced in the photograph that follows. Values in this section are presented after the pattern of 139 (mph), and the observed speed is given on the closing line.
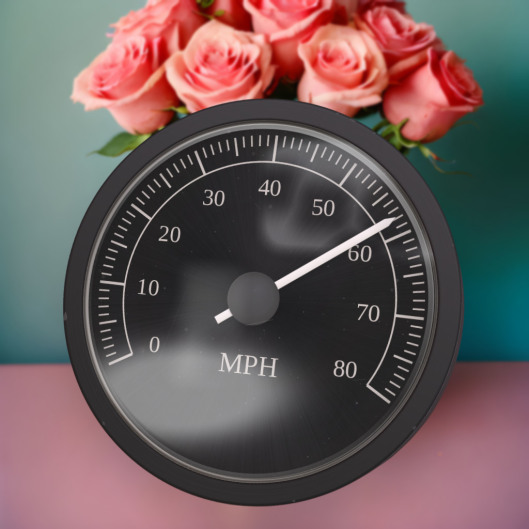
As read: 58 (mph)
